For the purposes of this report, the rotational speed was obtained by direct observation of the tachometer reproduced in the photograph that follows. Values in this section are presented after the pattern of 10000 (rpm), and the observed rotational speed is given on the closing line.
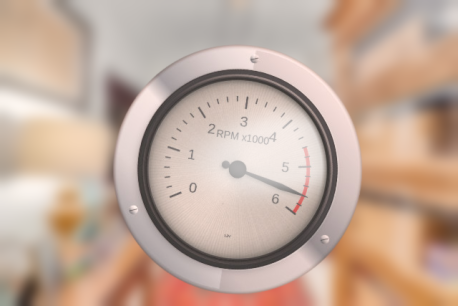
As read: 5600 (rpm)
